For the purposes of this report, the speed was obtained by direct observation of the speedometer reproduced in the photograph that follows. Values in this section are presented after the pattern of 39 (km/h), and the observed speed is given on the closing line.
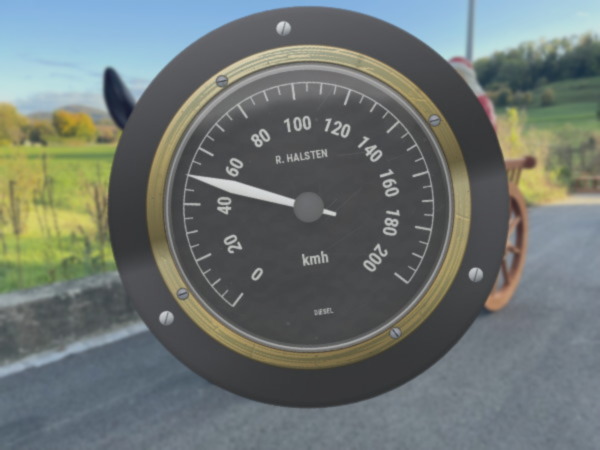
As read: 50 (km/h)
